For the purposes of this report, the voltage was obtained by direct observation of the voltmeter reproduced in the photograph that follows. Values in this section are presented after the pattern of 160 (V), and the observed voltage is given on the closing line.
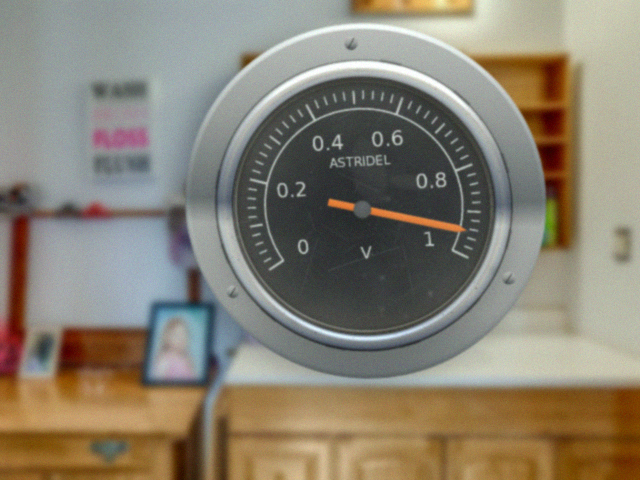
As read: 0.94 (V)
